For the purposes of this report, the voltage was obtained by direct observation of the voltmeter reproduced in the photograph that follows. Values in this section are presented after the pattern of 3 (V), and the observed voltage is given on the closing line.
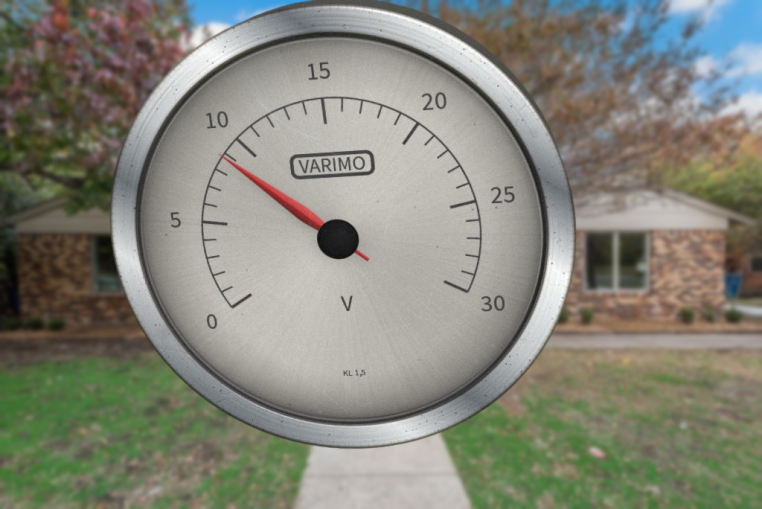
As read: 9 (V)
